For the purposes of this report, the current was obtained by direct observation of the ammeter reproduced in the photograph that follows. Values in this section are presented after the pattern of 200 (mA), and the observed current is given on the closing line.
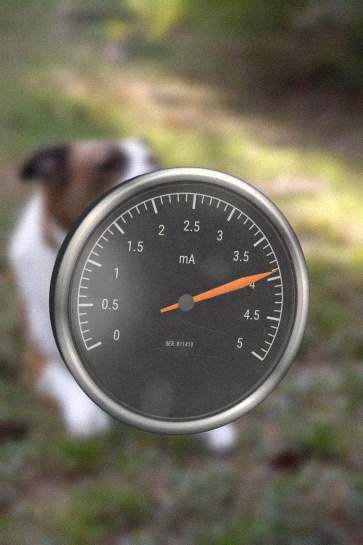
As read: 3.9 (mA)
